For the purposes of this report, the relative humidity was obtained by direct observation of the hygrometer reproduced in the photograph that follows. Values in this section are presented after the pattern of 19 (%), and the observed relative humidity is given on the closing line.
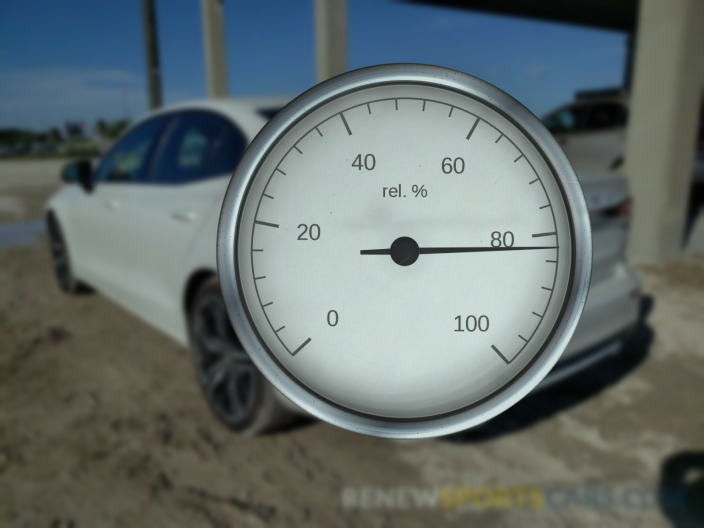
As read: 82 (%)
